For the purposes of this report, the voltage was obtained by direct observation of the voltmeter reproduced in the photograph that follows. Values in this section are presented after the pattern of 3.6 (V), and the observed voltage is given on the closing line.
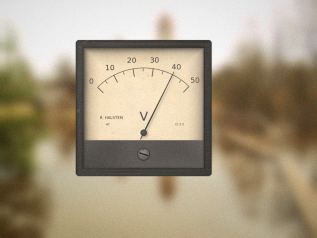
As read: 40 (V)
